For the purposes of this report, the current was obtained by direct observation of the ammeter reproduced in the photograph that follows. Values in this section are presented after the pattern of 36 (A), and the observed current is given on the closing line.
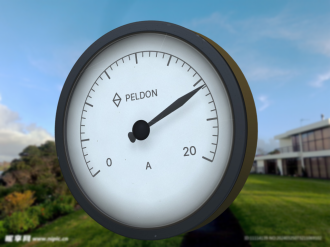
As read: 15.5 (A)
